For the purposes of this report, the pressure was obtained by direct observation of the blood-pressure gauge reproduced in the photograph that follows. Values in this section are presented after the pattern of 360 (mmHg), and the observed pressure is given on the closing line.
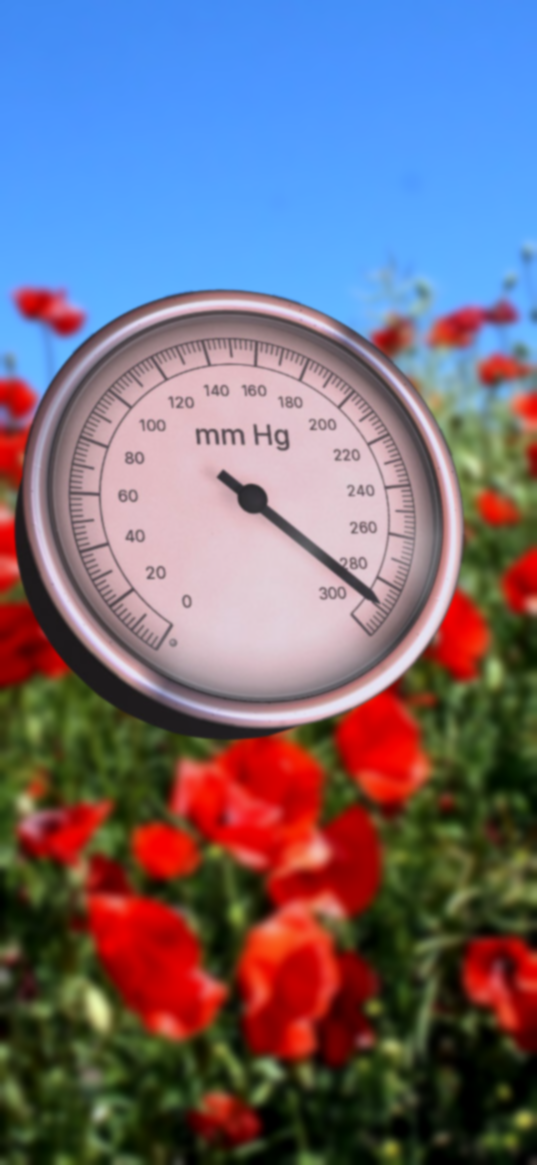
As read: 290 (mmHg)
